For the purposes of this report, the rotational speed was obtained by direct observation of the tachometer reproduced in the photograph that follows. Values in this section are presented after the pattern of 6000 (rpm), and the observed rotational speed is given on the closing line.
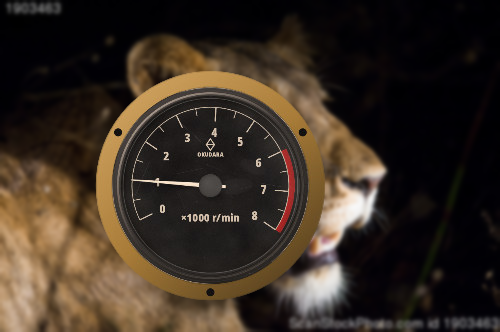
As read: 1000 (rpm)
